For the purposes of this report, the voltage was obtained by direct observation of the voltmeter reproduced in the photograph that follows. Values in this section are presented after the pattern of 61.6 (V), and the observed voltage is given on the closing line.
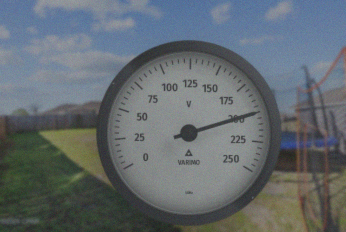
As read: 200 (V)
